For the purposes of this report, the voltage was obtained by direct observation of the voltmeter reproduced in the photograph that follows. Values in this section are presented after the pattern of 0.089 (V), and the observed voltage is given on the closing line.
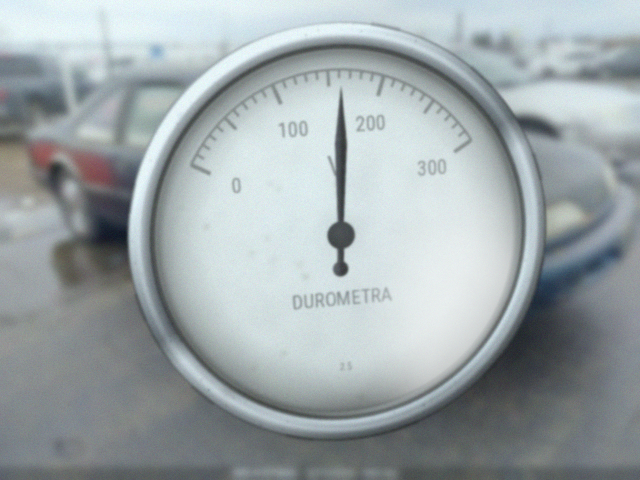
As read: 160 (V)
